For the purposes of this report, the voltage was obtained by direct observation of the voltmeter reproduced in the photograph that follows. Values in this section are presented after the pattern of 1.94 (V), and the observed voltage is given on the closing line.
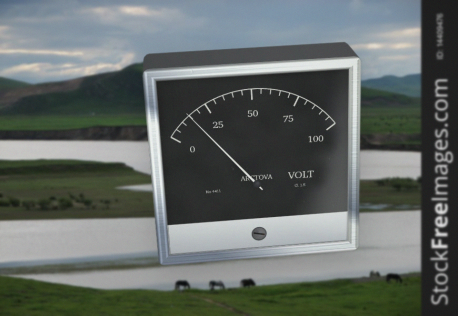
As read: 15 (V)
